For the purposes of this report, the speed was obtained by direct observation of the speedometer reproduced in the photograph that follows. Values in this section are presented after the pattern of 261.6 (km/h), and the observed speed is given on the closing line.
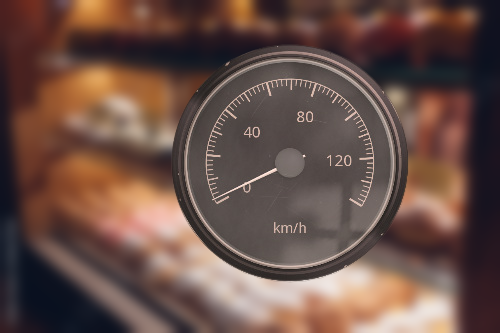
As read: 2 (km/h)
